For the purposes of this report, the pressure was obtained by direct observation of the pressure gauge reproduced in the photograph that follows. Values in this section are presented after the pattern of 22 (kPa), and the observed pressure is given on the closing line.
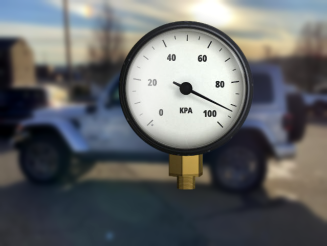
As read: 92.5 (kPa)
